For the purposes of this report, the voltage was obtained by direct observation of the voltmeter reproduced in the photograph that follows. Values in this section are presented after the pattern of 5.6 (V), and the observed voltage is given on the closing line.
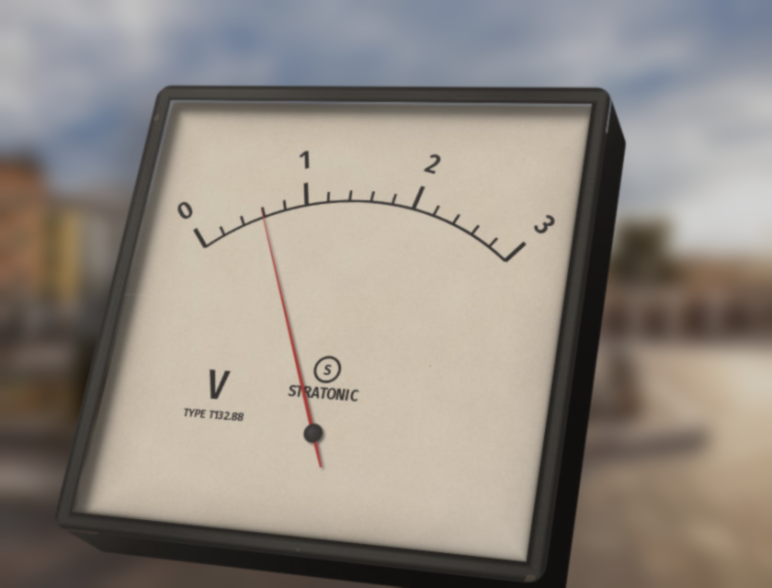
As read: 0.6 (V)
